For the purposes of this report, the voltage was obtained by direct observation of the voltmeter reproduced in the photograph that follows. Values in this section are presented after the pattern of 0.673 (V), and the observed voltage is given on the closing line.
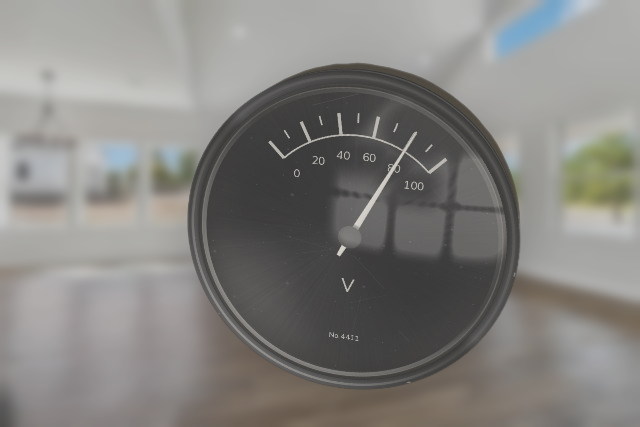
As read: 80 (V)
